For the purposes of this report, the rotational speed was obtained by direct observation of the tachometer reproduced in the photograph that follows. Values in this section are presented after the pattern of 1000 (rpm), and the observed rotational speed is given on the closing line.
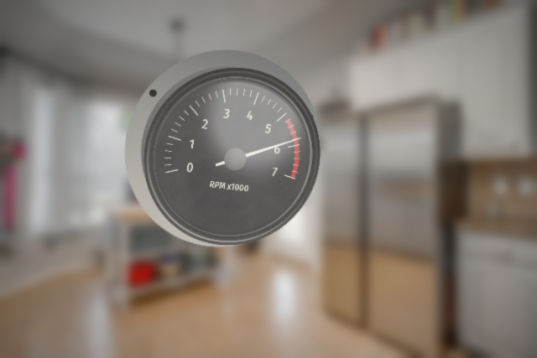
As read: 5800 (rpm)
